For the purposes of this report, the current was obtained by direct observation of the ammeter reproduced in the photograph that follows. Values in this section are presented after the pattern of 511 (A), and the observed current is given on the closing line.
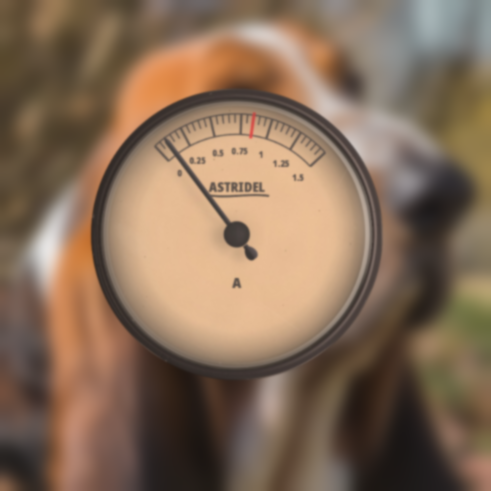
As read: 0.1 (A)
